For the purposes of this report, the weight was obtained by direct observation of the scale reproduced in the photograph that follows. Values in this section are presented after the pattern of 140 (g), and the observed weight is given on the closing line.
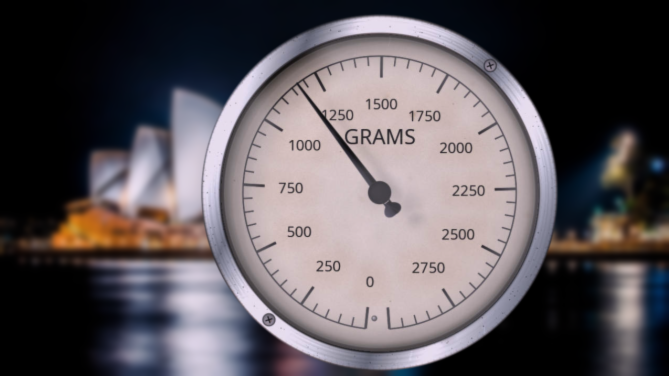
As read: 1175 (g)
